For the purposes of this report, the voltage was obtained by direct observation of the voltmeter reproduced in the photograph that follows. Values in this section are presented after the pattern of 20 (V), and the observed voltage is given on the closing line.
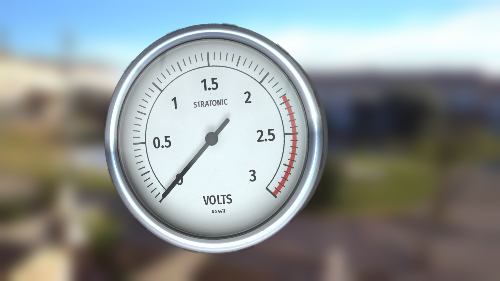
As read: 0 (V)
